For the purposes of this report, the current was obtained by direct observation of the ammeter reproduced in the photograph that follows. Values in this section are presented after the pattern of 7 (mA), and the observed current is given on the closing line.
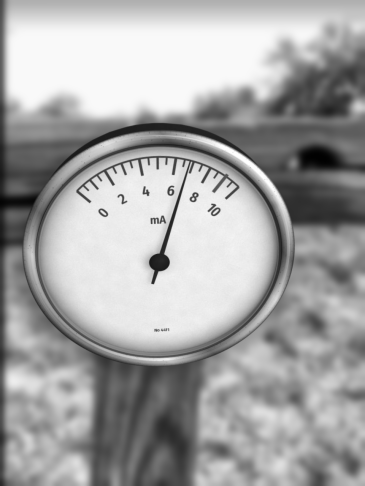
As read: 6.75 (mA)
